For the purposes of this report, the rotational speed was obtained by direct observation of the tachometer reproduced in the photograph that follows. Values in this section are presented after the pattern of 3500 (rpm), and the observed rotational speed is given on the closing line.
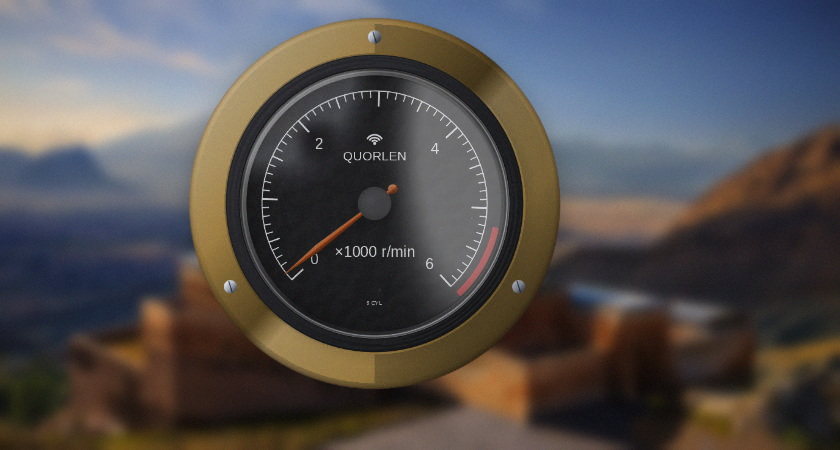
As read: 100 (rpm)
